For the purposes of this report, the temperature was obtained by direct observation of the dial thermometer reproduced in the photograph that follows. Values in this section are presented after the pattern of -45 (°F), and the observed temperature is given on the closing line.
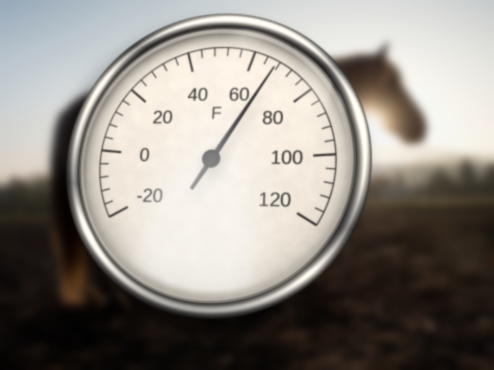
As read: 68 (°F)
